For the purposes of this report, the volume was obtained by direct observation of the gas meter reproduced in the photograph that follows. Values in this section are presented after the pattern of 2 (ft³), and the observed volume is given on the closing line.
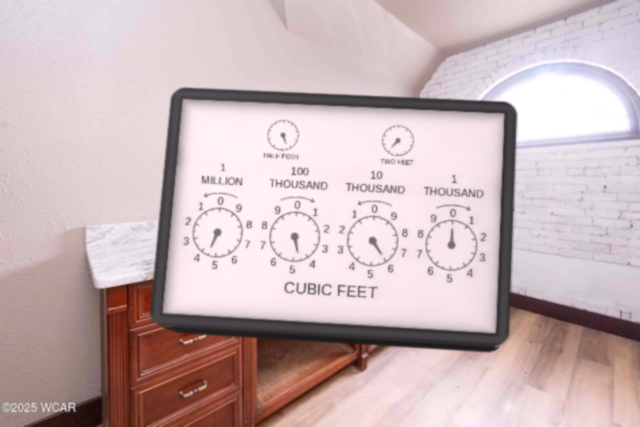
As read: 446000 (ft³)
